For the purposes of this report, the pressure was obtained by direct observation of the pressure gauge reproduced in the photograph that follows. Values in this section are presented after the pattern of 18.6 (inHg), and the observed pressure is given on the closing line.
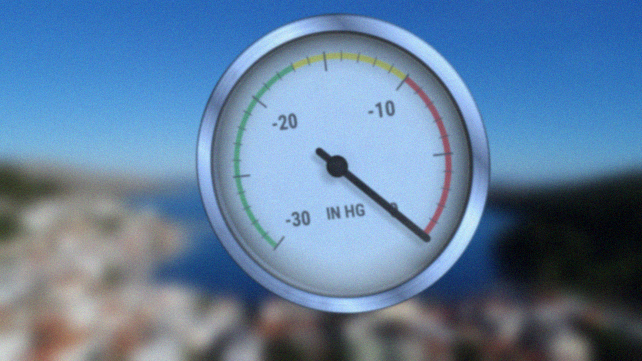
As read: 0 (inHg)
